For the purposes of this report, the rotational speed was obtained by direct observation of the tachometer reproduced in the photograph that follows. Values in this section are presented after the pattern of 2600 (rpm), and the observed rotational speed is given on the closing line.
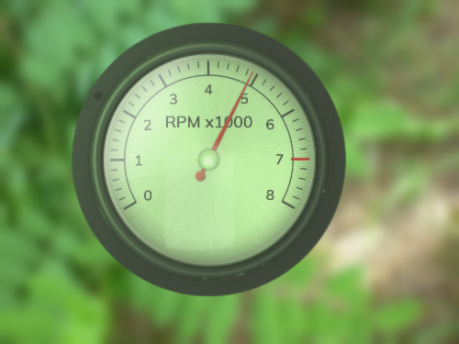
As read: 4900 (rpm)
